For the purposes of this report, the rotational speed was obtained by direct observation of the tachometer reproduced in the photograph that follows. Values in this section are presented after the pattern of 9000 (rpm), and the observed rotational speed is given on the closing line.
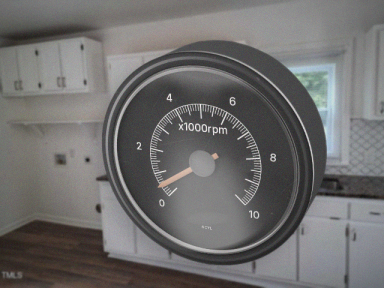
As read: 500 (rpm)
